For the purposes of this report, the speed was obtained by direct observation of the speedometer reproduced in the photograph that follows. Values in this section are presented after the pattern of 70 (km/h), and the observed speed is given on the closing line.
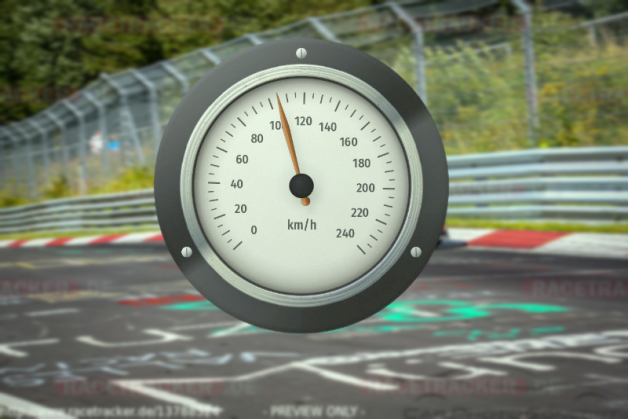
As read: 105 (km/h)
